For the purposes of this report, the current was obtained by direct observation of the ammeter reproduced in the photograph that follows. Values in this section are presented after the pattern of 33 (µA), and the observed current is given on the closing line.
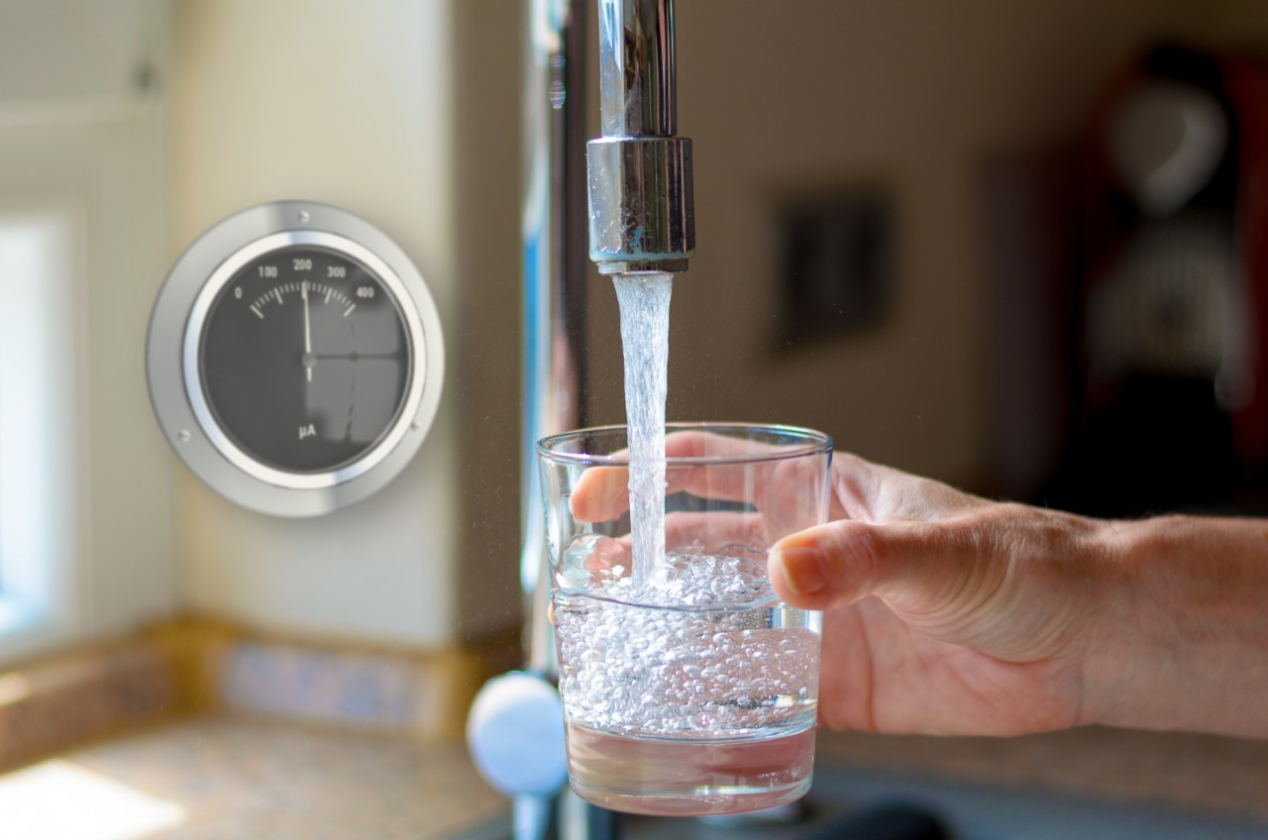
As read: 200 (µA)
